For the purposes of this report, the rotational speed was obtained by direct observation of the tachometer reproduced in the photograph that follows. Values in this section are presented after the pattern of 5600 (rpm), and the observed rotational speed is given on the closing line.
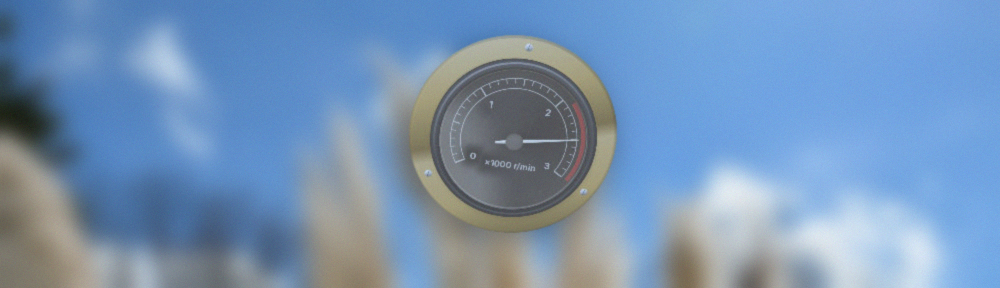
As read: 2500 (rpm)
